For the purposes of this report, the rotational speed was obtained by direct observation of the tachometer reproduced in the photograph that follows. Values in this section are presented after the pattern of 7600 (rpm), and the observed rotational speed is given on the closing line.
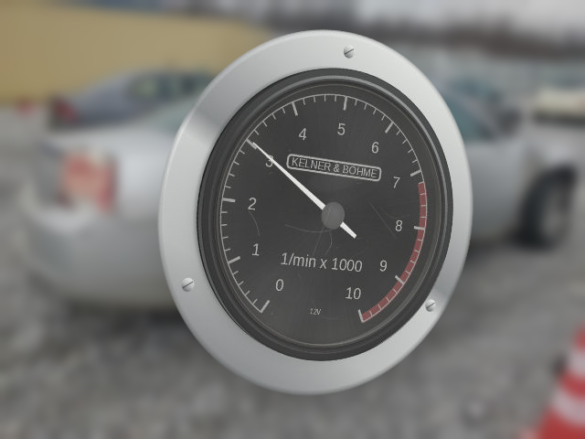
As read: 3000 (rpm)
